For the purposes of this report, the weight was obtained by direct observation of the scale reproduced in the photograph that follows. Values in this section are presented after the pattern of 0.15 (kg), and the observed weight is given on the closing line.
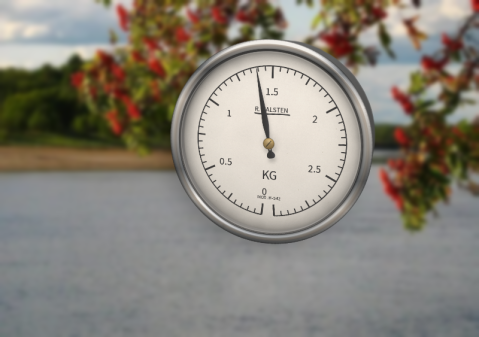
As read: 1.4 (kg)
